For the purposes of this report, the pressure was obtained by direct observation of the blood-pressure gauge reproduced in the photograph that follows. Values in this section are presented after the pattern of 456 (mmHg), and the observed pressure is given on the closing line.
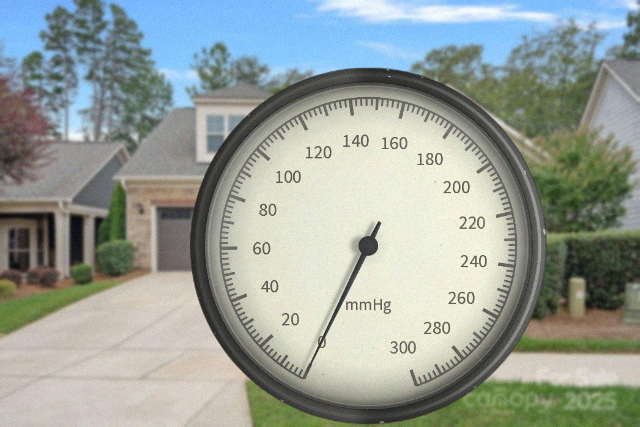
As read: 0 (mmHg)
